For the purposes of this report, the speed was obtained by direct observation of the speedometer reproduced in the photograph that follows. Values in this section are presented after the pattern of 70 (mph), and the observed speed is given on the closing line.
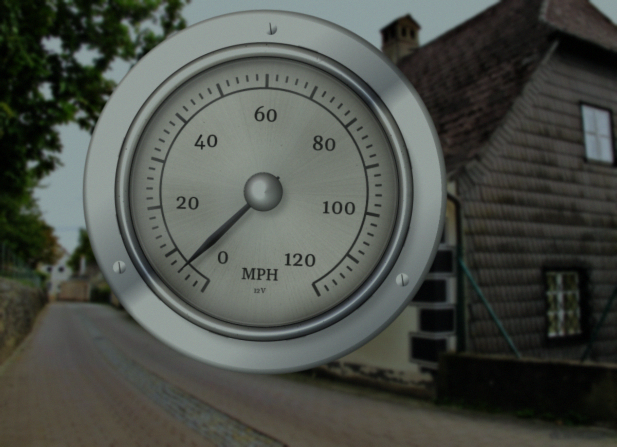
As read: 6 (mph)
